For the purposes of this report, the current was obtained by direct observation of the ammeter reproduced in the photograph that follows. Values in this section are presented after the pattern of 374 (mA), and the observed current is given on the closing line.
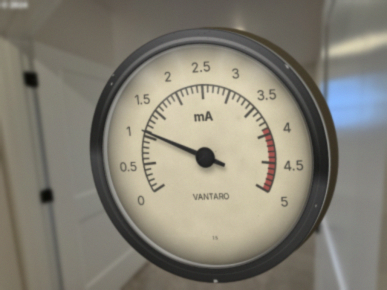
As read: 1.1 (mA)
